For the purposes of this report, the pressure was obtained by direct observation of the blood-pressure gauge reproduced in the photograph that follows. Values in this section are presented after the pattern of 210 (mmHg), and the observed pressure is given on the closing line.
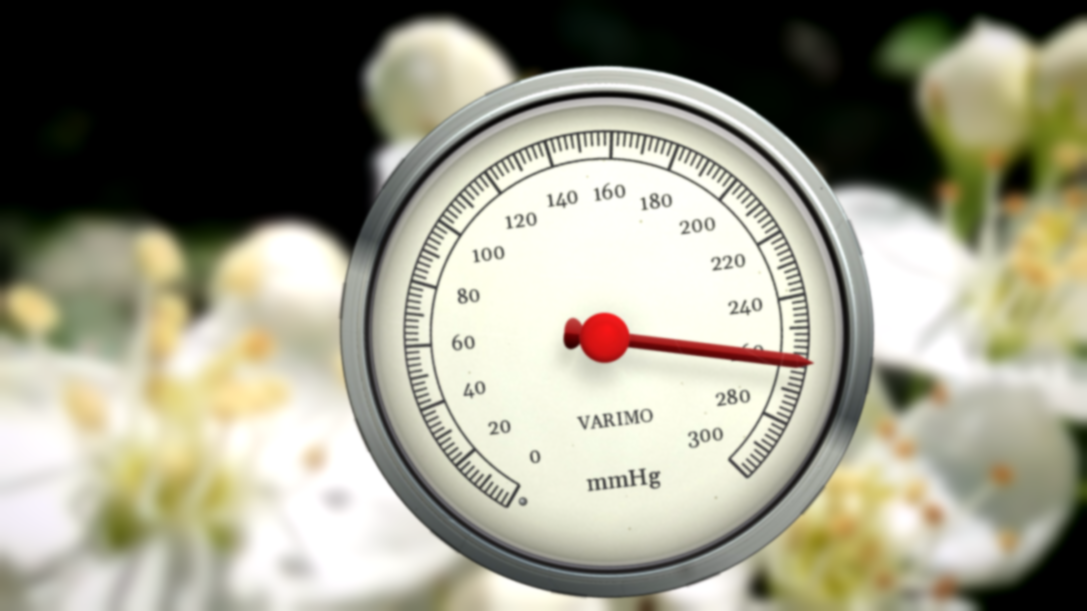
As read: 260 (mmHg)
